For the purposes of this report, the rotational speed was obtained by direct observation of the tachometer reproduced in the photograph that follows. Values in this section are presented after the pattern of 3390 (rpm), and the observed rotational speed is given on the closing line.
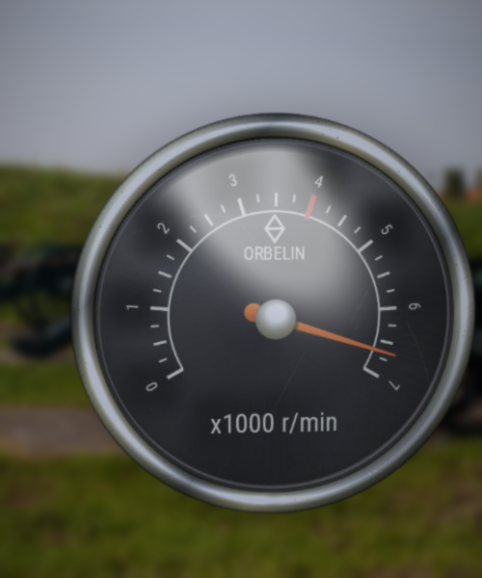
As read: 6625 (rpm)
